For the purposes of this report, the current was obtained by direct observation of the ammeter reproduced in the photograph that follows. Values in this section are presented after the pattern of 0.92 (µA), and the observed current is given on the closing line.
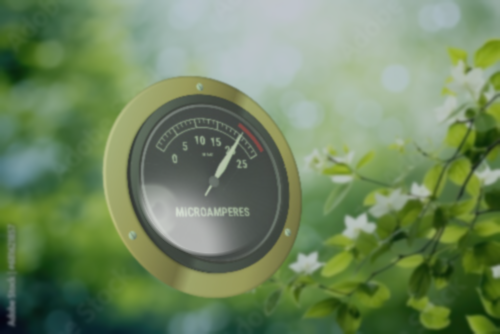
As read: 20 (µA)
